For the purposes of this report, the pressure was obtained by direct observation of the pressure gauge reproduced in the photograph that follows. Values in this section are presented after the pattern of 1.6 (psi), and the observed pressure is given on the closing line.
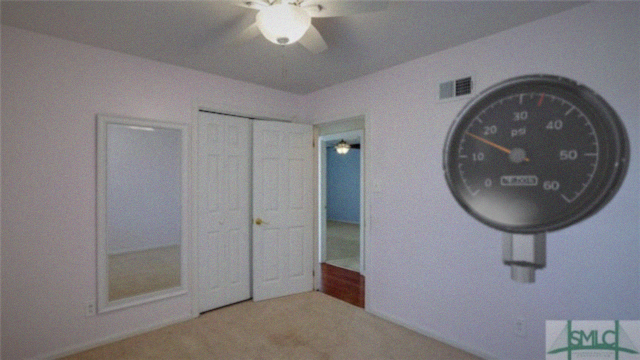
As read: 16 (psi)
